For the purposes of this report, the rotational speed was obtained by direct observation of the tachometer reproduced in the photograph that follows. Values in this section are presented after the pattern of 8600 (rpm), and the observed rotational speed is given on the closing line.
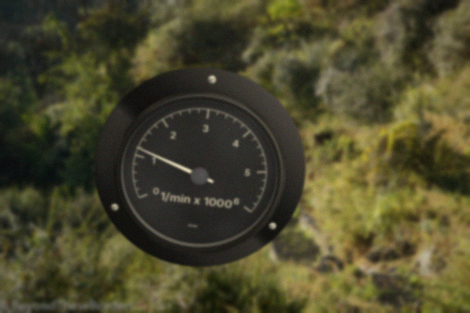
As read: 1200 (rpm)
